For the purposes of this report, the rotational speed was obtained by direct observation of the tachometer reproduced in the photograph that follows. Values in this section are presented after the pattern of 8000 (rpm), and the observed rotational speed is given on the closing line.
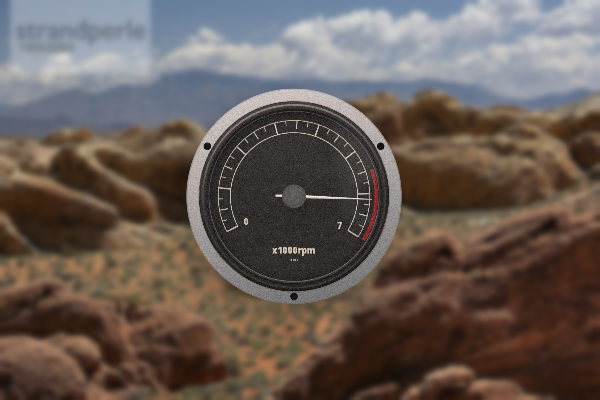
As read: 6125 (rpm)
